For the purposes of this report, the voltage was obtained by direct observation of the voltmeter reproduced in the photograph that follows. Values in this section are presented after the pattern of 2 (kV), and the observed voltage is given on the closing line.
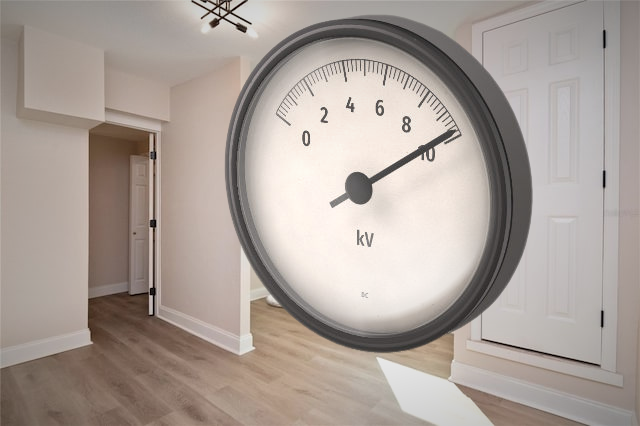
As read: 9.8 (kV)
